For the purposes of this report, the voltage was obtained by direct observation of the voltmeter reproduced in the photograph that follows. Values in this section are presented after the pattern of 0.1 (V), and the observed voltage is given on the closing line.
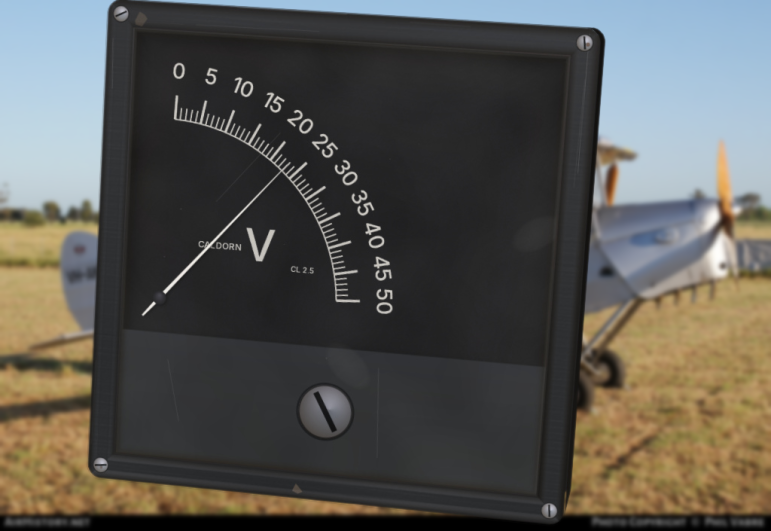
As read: 23 (V)
